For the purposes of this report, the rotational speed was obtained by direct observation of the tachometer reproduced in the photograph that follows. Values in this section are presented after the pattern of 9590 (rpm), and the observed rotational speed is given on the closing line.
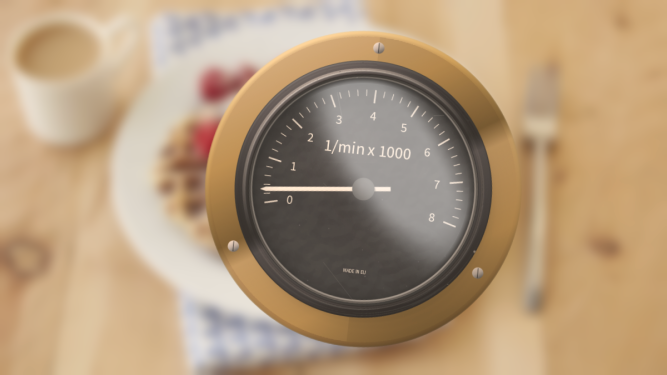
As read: 300 (rpm)
